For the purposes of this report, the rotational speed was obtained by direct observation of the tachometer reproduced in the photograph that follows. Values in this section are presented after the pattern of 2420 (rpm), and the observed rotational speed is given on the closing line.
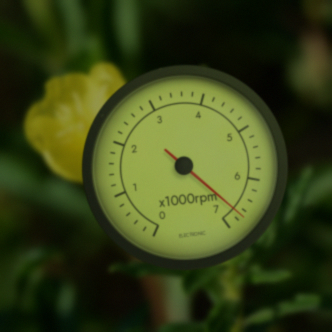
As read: 6700 (rpm)
